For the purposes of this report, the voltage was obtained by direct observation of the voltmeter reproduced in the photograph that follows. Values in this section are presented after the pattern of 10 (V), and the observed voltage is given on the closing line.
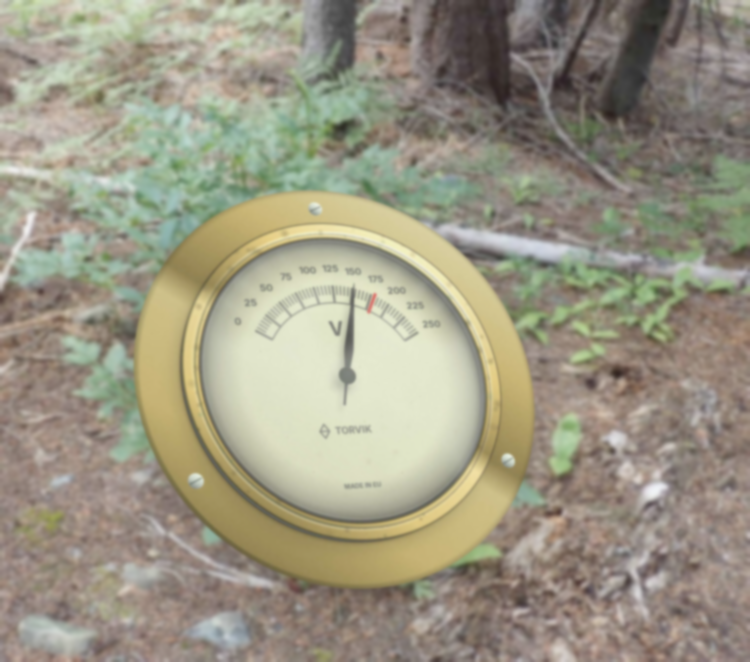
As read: 150 (V)
